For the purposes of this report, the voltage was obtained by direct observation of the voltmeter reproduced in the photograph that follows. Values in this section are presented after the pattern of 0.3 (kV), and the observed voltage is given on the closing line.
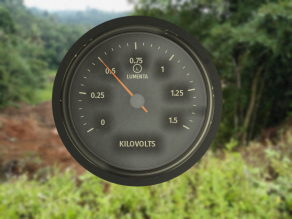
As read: 0.5 (kV)
